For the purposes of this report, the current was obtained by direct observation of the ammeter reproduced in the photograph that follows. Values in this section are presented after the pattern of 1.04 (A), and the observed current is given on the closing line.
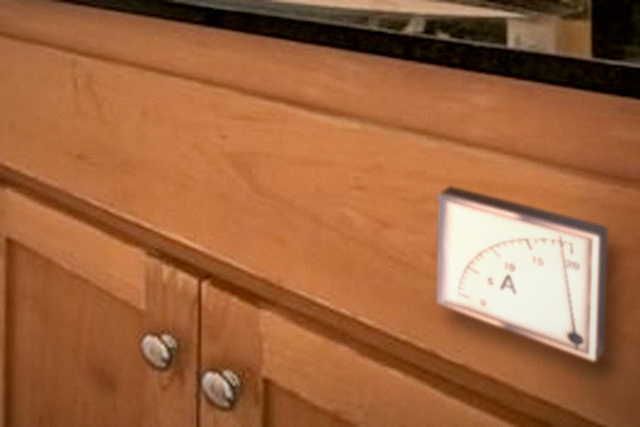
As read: 19 (A)
